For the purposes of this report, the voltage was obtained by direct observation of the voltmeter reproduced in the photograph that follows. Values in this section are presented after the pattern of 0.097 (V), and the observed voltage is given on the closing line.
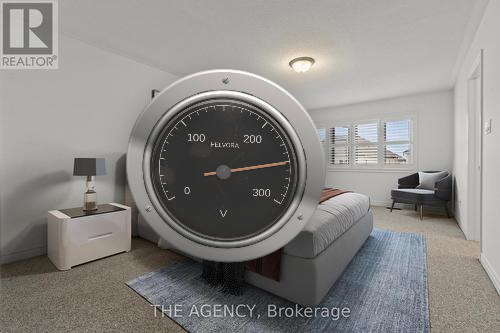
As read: 250 (V)
